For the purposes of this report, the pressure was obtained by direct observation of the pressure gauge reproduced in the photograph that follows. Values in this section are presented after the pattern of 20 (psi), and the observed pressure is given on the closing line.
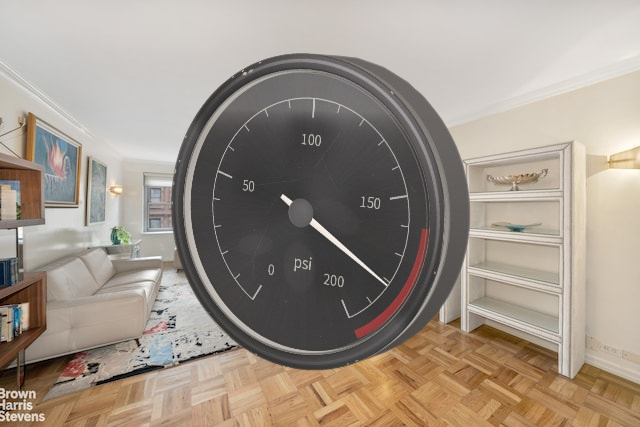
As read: 180 (psi)
